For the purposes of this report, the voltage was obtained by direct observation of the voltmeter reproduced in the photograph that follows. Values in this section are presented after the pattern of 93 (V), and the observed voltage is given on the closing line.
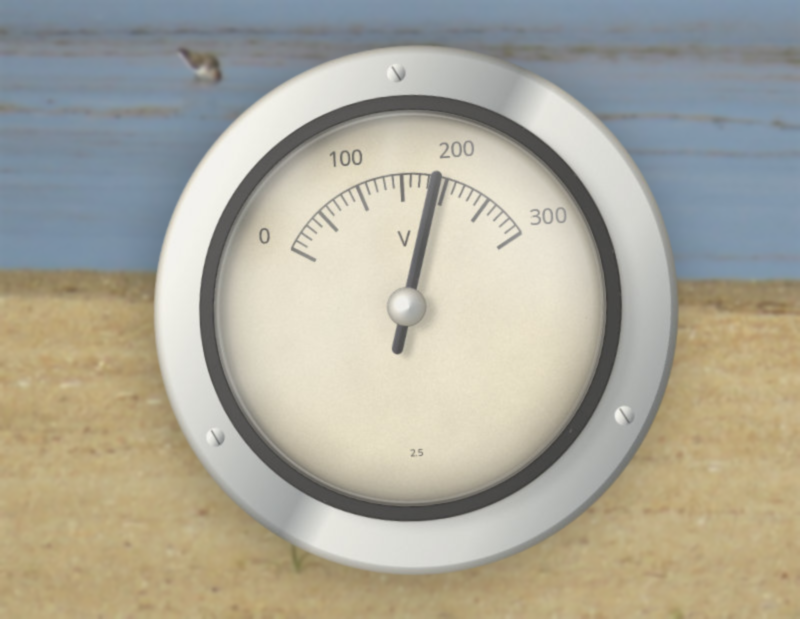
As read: 190 (V)
